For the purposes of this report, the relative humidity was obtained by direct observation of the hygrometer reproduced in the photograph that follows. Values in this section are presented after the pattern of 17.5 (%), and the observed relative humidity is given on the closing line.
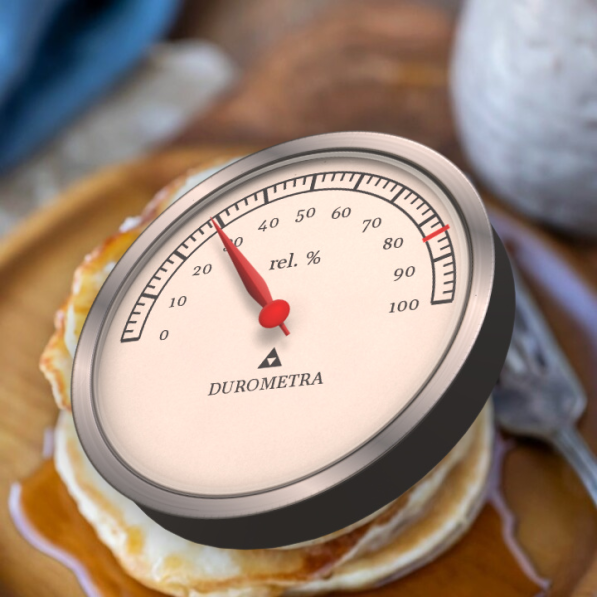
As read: 29 (%)
